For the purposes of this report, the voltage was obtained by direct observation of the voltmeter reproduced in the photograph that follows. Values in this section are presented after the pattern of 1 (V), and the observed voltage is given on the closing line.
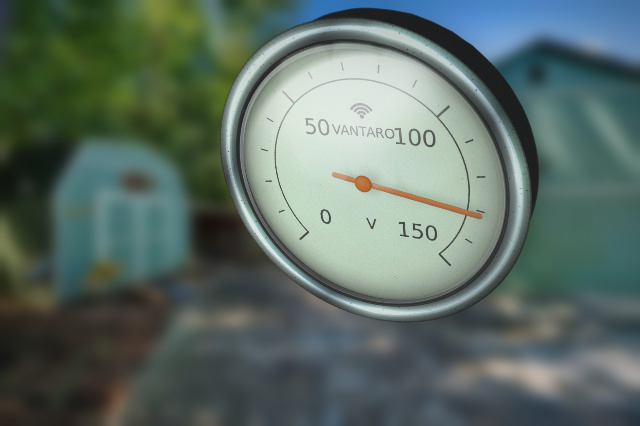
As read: 130 (V)
